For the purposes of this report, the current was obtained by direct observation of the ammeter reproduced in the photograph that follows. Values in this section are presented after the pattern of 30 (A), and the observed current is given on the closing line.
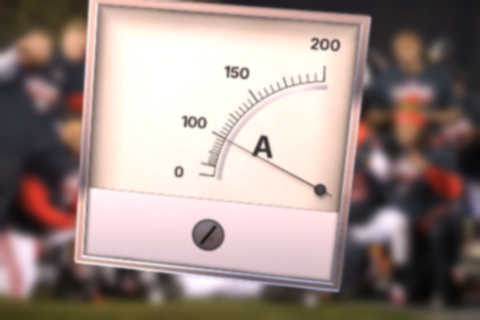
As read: 100 (A)
